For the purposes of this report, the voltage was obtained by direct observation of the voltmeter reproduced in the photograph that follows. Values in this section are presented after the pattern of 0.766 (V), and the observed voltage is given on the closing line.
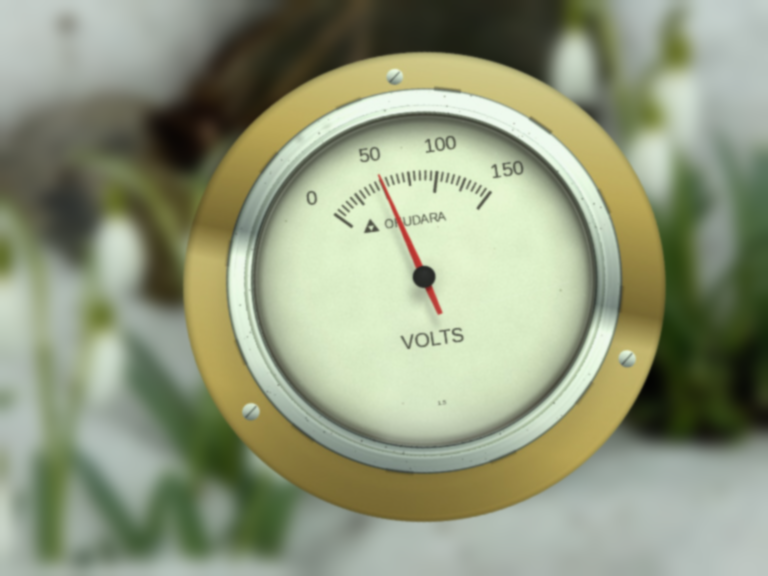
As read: 50 (V)
